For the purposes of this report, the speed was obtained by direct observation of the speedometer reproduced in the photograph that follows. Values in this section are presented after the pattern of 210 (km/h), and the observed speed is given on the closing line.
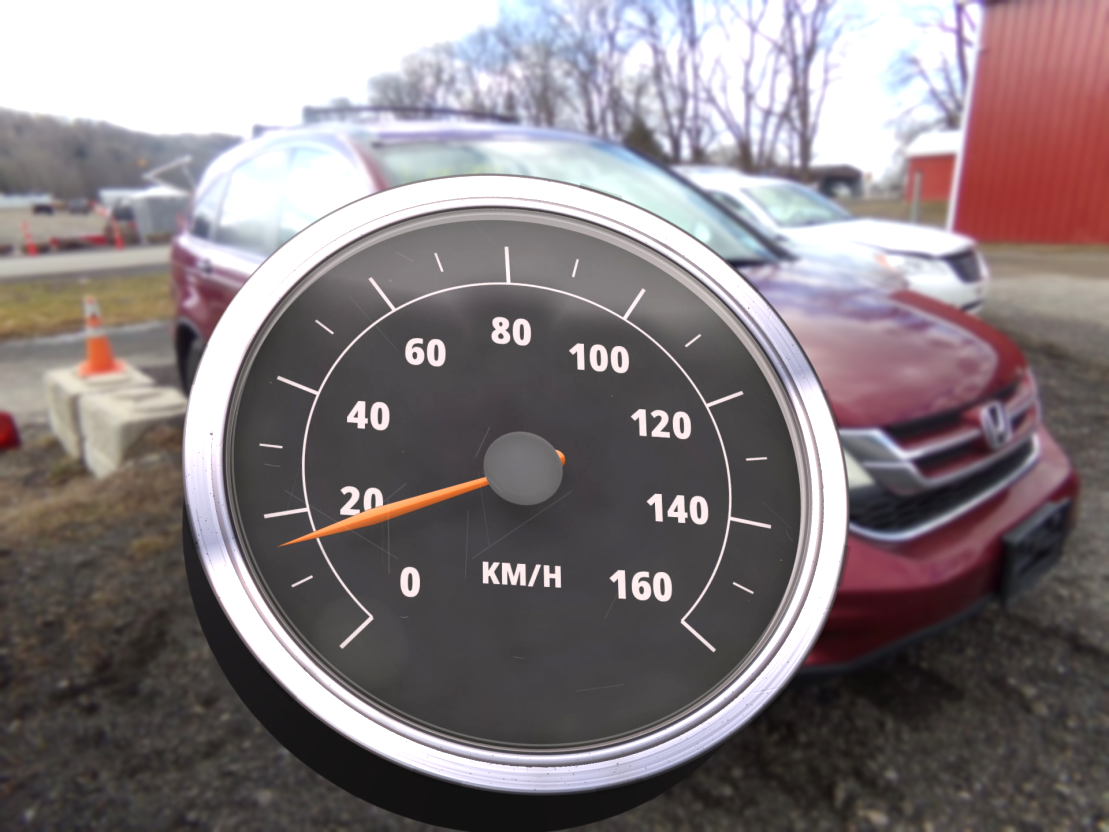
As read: 15 (km/h)
